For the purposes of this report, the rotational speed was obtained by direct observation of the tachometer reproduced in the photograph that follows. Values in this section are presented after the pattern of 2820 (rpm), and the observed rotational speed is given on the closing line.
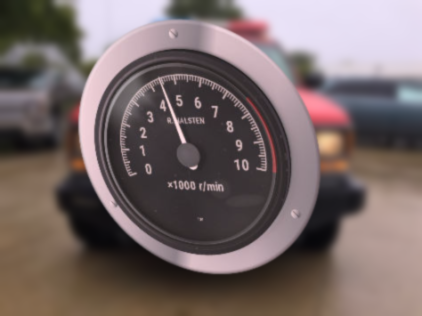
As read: 4500 (rpm)
